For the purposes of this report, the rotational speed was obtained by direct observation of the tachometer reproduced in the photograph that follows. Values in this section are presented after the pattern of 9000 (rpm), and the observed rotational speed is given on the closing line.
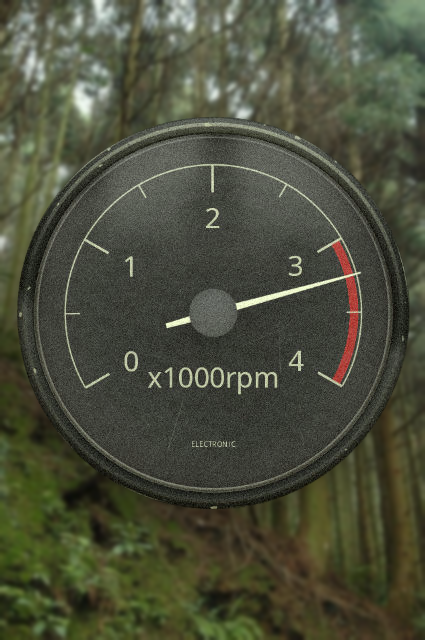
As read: 3250 (rpm)
